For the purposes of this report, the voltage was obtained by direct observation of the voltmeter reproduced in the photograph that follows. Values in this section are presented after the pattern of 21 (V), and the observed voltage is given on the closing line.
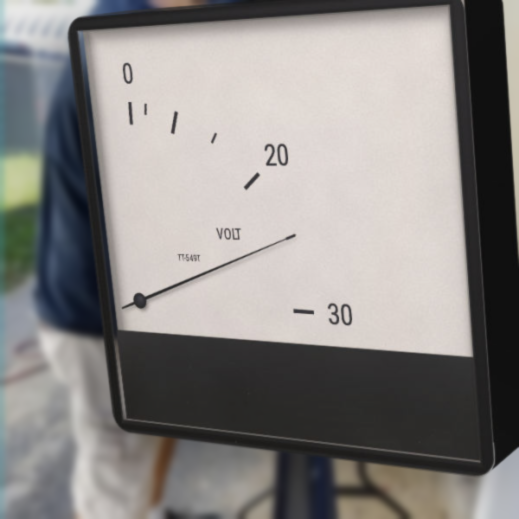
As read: 25 (V)
